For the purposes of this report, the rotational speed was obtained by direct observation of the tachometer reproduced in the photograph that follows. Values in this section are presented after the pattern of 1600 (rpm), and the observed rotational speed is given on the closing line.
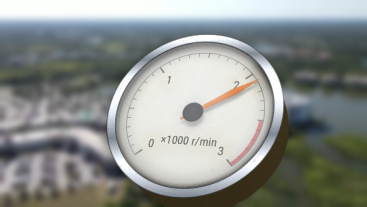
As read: 2100 (rpm)
